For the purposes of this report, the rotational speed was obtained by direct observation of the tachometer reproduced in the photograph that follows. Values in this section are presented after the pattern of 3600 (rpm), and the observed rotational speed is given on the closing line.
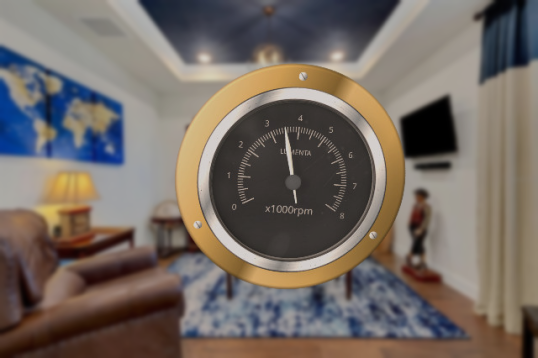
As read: 3500 (rpm)
